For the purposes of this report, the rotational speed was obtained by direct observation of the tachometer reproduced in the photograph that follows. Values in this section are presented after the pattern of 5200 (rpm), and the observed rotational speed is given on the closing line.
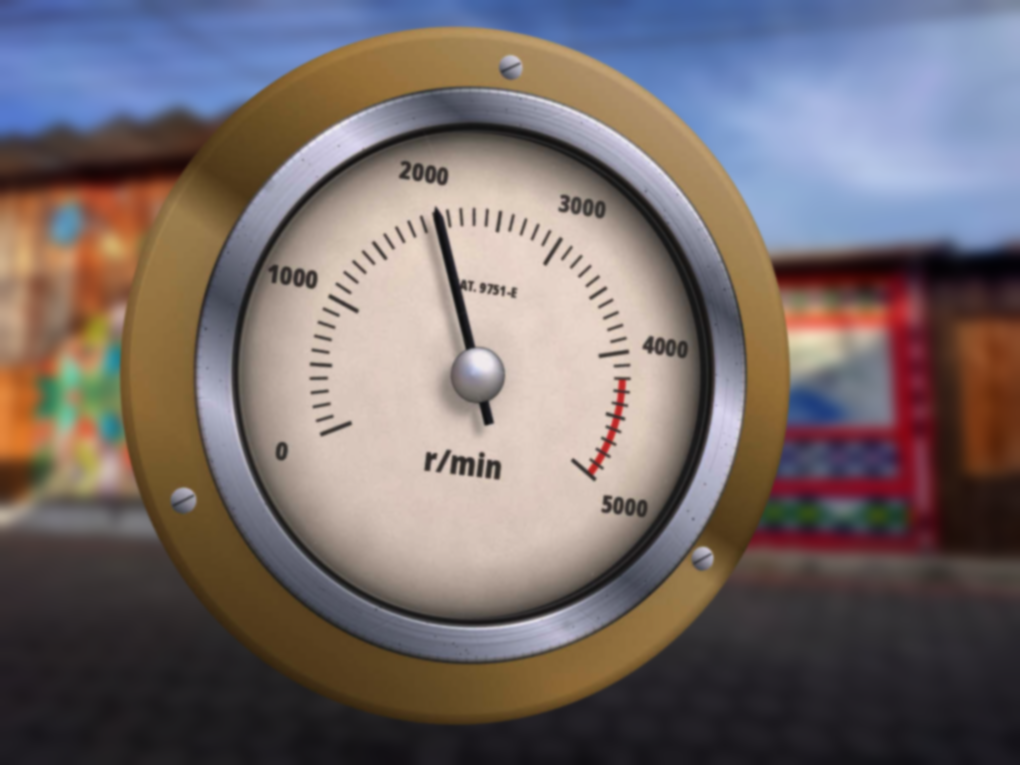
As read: 2000 (rpm)
